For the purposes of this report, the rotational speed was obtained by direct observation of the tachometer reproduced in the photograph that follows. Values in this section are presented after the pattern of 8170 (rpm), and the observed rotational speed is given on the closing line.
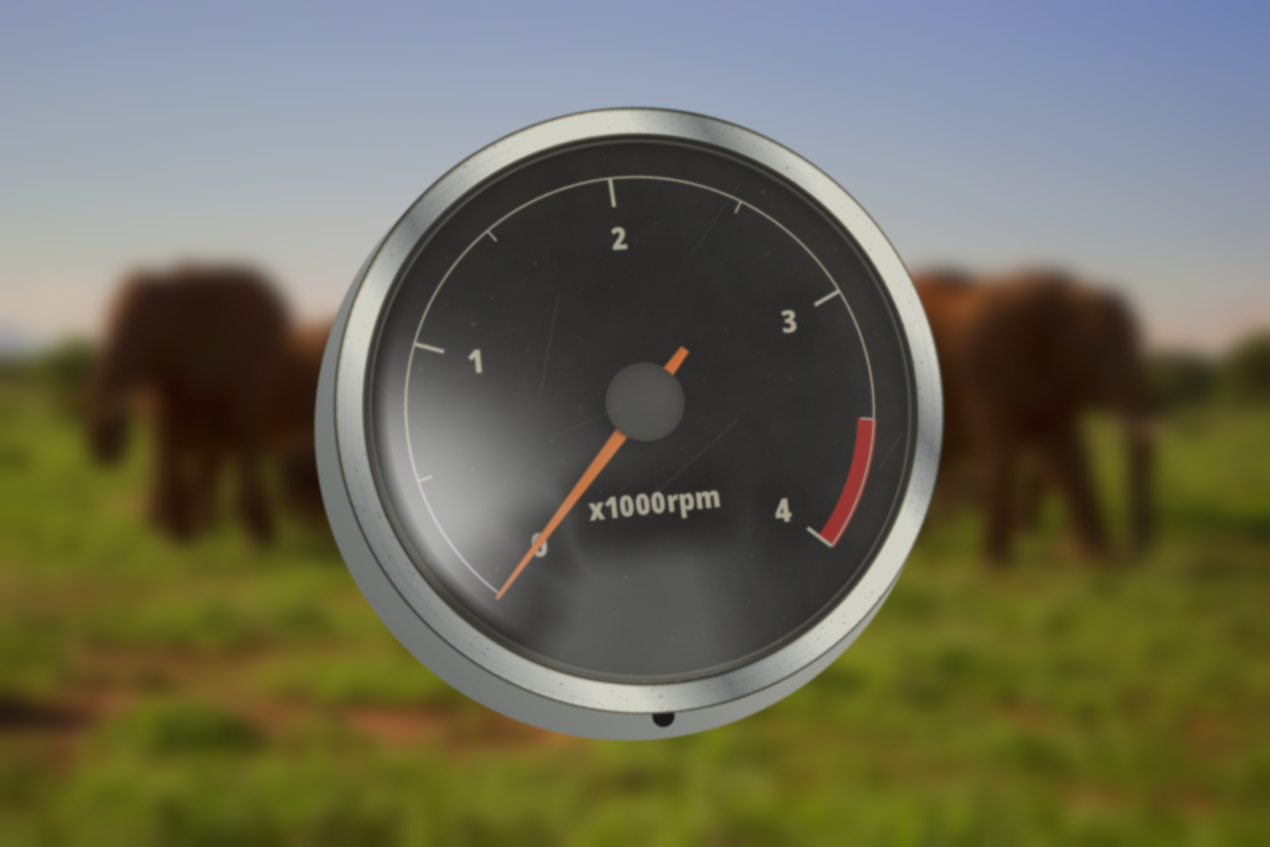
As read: 0 (rpm)
